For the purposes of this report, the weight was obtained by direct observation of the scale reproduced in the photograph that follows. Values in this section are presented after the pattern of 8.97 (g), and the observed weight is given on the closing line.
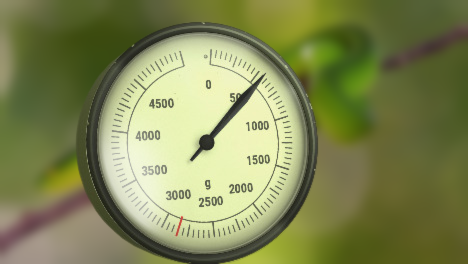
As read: 550 (g)
